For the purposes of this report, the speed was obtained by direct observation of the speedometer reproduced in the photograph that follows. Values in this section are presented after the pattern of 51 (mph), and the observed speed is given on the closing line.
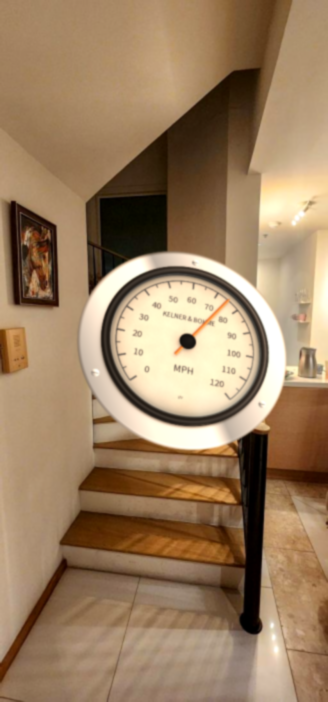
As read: 75 (mph)
